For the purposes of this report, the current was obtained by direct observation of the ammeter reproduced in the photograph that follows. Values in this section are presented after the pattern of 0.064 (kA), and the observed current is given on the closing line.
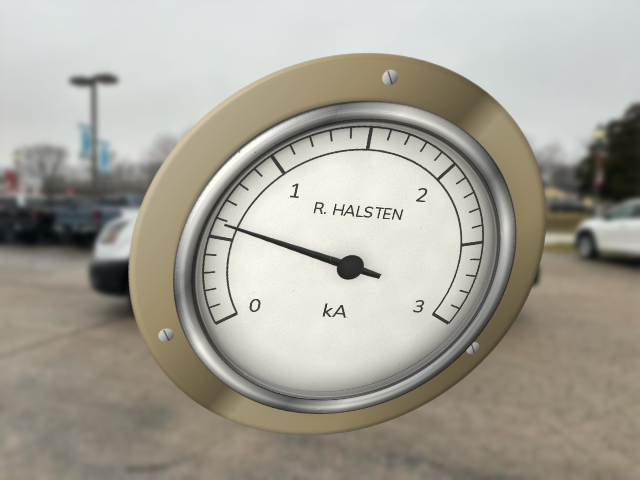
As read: 0.6 (kA)
